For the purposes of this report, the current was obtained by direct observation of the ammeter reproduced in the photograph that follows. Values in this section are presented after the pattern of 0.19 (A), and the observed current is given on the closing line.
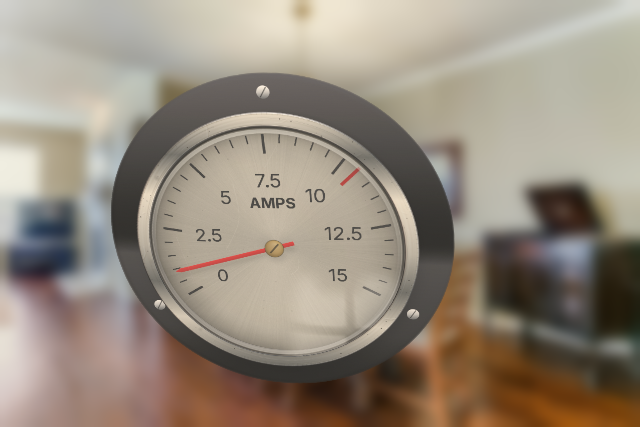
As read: 1 (A)
